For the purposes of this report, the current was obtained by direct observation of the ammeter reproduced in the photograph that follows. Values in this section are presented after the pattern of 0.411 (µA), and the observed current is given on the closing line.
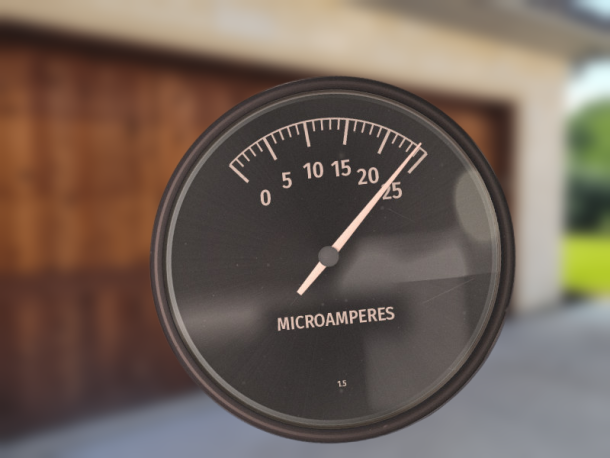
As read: 24 (µA)
